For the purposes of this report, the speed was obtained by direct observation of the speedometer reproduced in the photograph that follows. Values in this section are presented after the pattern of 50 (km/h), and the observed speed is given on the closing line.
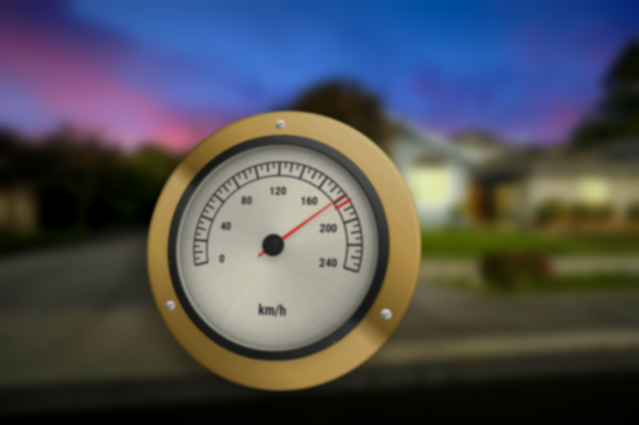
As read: 180 (km/h)
